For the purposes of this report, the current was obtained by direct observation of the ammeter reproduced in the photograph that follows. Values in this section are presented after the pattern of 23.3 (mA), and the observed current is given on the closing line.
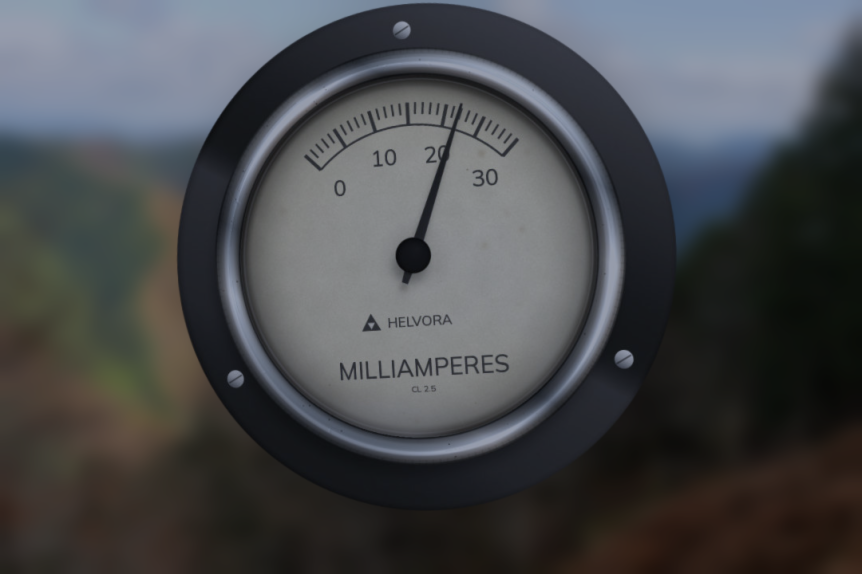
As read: 22 (mA)
